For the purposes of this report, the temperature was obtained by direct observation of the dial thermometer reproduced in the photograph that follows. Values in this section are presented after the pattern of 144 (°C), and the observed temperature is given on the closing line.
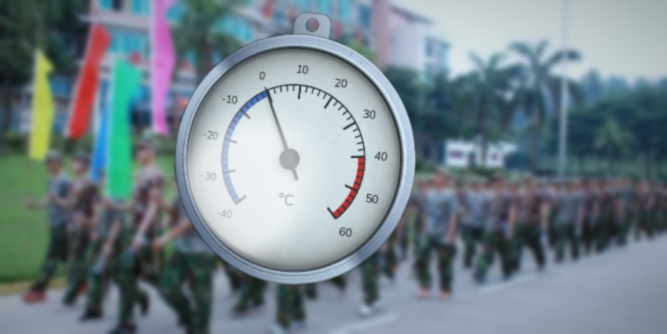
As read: 0 (°C)
